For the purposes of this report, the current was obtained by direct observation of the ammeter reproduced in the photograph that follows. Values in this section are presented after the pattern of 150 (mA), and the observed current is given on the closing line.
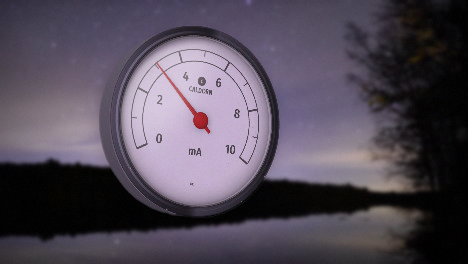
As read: 3 (mA)
